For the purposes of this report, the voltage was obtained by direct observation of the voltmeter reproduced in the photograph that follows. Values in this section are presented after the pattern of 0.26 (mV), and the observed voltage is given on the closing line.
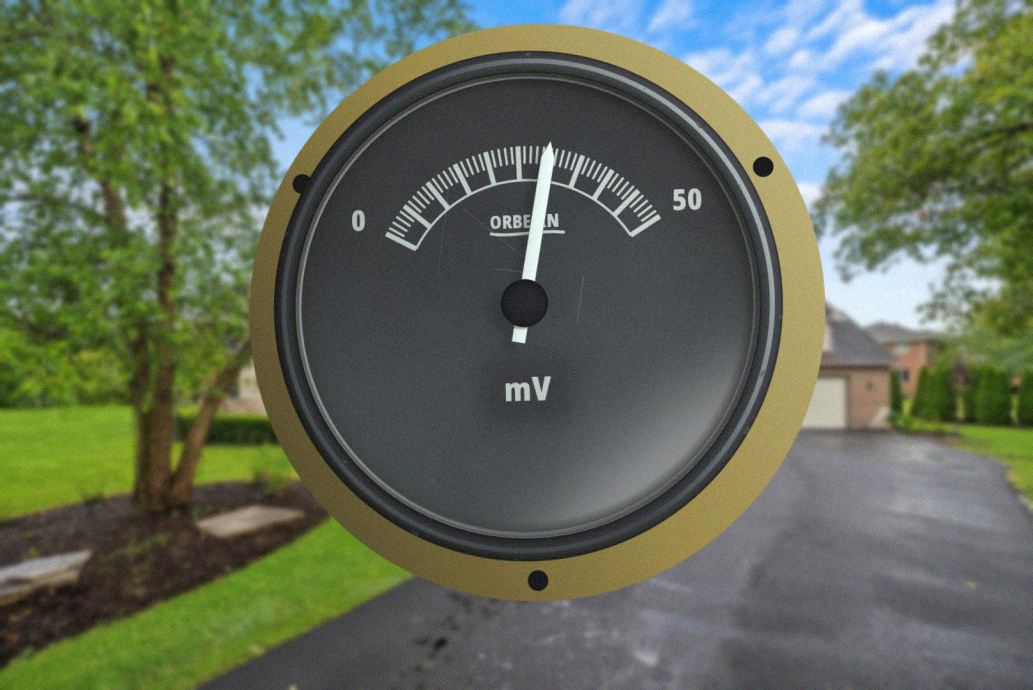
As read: 30 (mV)
